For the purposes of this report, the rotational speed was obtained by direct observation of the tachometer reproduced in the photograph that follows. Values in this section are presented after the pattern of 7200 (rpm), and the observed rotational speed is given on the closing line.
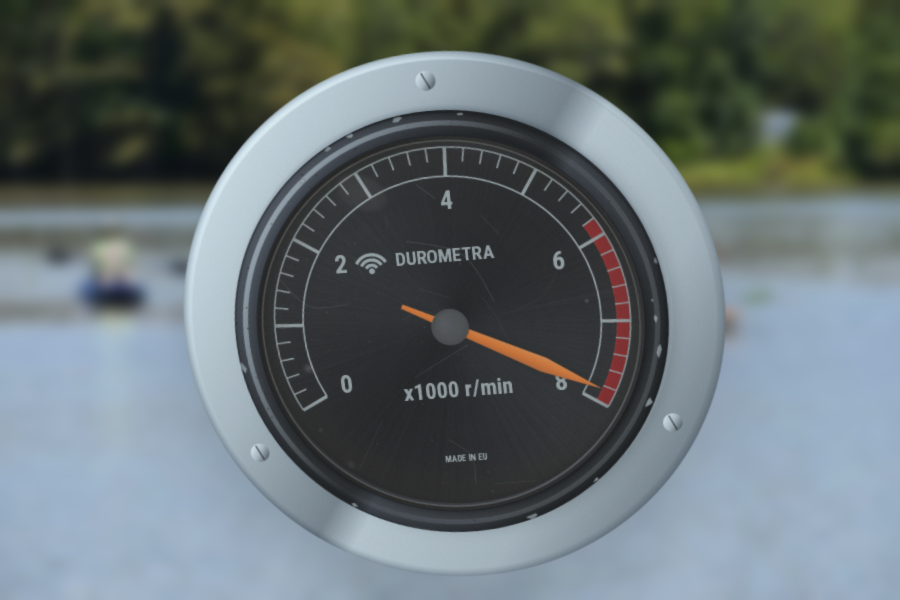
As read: 7800 (rpm)
